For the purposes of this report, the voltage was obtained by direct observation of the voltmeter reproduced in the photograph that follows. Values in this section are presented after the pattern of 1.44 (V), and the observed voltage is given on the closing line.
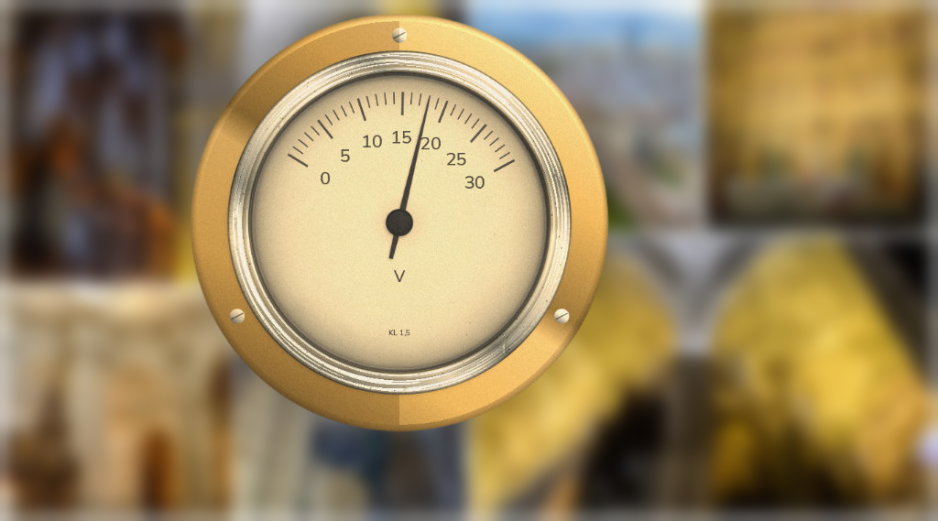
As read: 18 (V)
